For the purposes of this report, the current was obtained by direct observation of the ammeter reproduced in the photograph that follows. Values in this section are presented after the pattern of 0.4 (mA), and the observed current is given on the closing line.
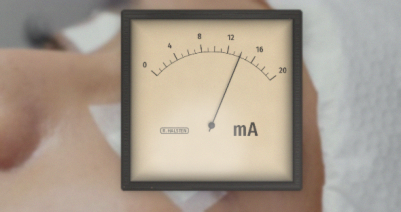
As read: 14 (mA)
